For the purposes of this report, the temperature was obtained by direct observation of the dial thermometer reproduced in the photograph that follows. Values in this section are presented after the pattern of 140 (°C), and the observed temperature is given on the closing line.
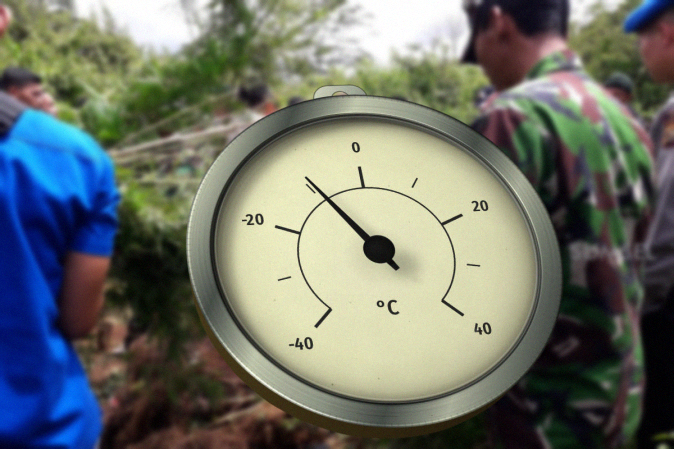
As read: -10 (°C)
